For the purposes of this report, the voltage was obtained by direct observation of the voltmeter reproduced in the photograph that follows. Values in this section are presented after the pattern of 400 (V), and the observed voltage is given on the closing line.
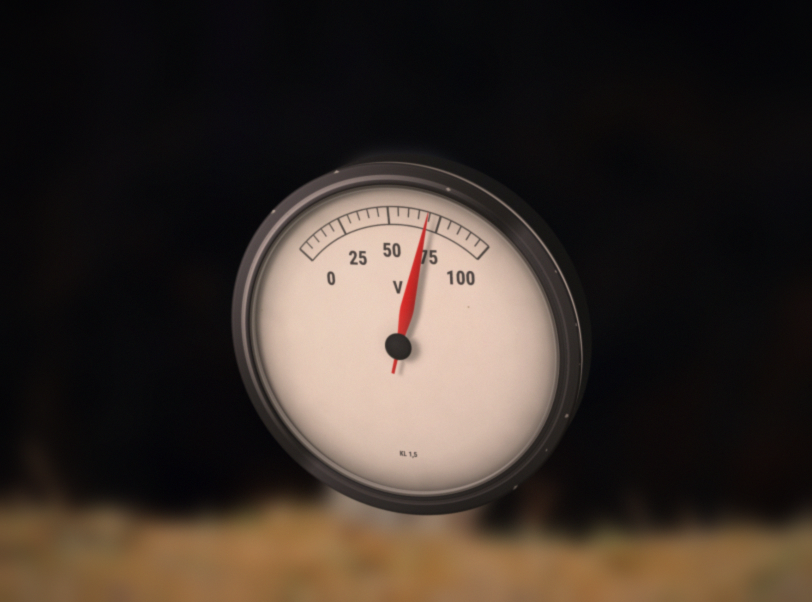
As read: 70 (V)
